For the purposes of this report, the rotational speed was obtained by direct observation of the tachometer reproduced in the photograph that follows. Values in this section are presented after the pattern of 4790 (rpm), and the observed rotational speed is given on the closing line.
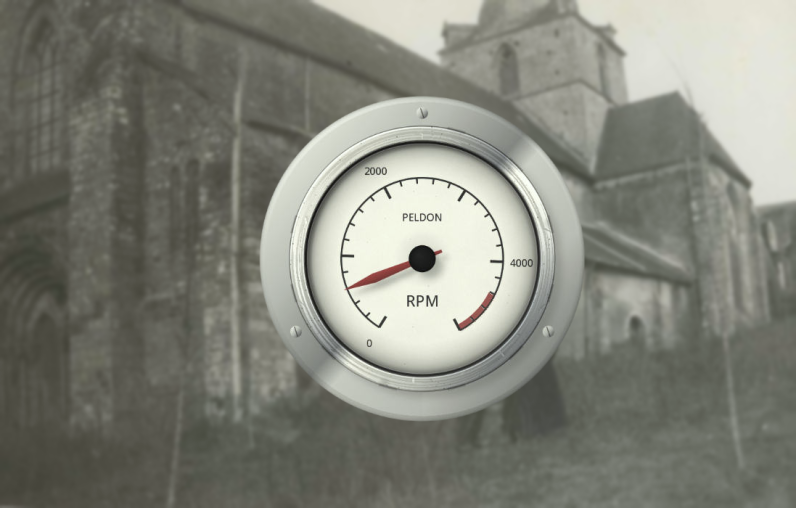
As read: 600 (rpm)
